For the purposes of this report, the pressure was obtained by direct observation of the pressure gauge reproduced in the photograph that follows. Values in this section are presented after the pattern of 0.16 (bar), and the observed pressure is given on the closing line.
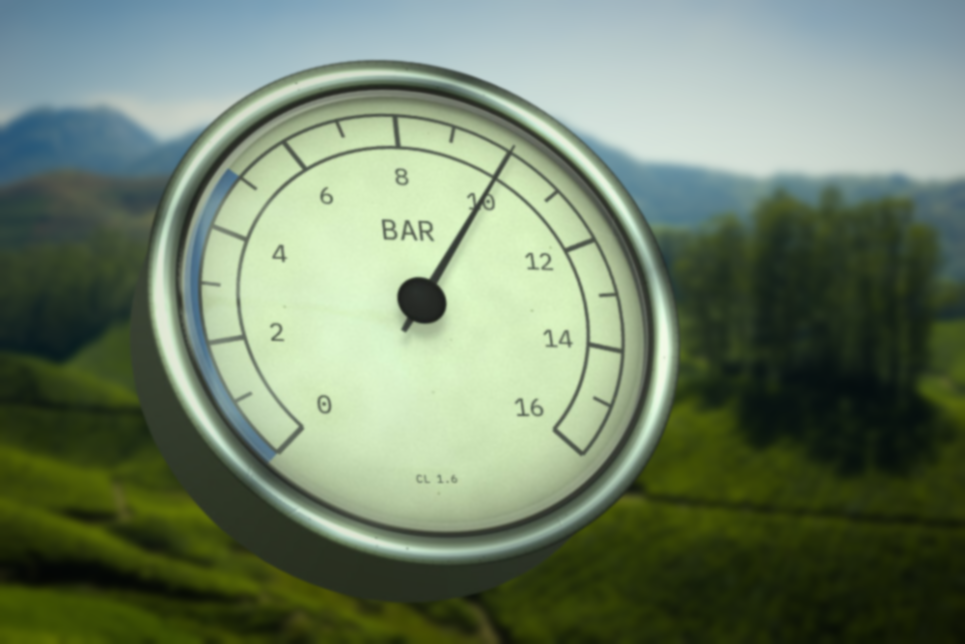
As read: 10 (bar)
